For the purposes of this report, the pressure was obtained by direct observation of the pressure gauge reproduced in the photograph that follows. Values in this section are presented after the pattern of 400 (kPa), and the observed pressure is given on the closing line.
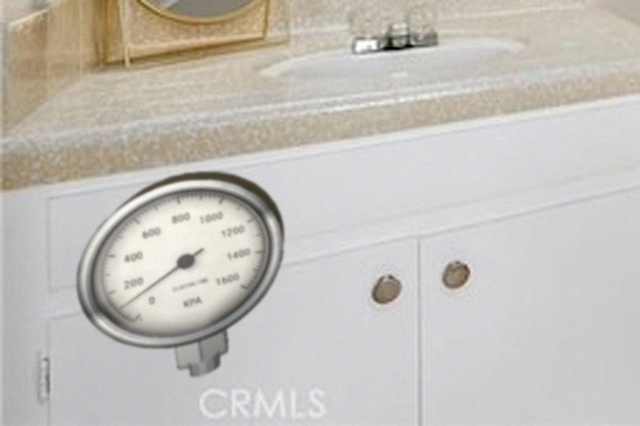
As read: 100 (kPa)
